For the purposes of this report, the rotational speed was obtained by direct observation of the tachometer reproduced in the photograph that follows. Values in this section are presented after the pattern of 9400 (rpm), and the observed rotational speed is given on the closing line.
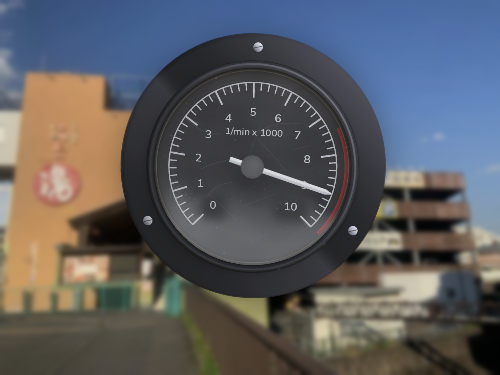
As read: 9000 (rpm)
